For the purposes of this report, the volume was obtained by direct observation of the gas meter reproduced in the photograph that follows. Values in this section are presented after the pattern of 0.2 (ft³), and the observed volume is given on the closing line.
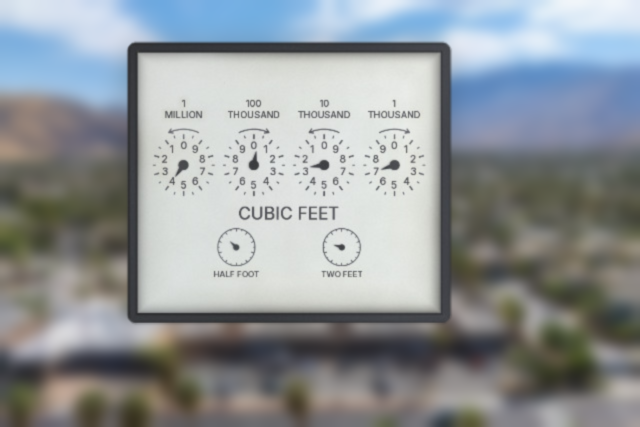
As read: 402700 (ft³)
